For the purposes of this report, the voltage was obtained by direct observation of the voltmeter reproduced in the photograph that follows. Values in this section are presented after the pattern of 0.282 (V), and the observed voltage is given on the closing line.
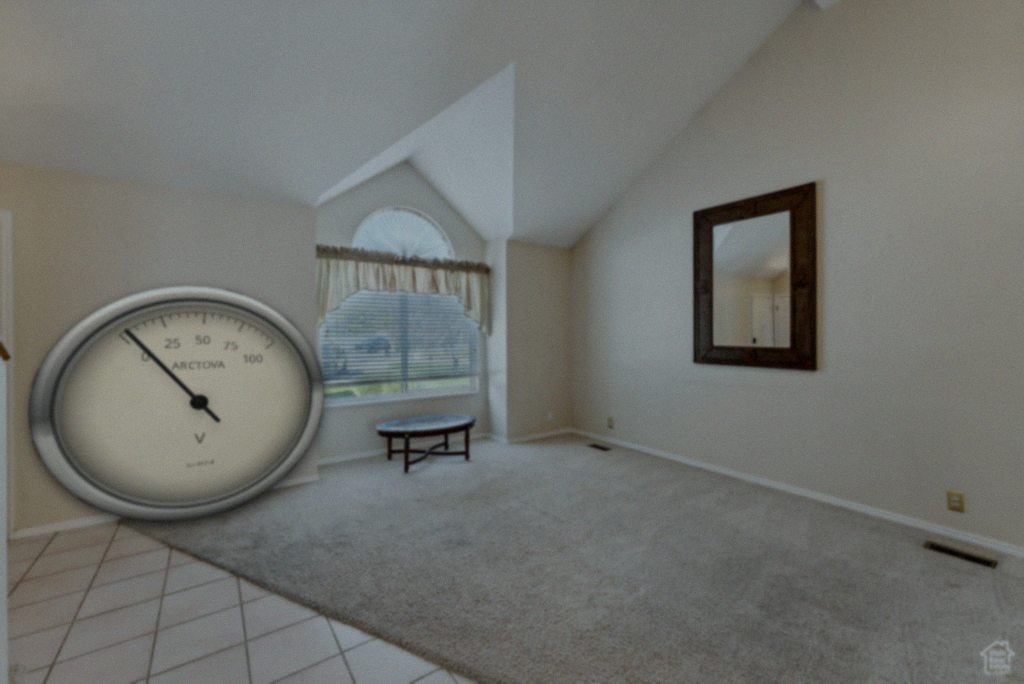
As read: 5 (V)
